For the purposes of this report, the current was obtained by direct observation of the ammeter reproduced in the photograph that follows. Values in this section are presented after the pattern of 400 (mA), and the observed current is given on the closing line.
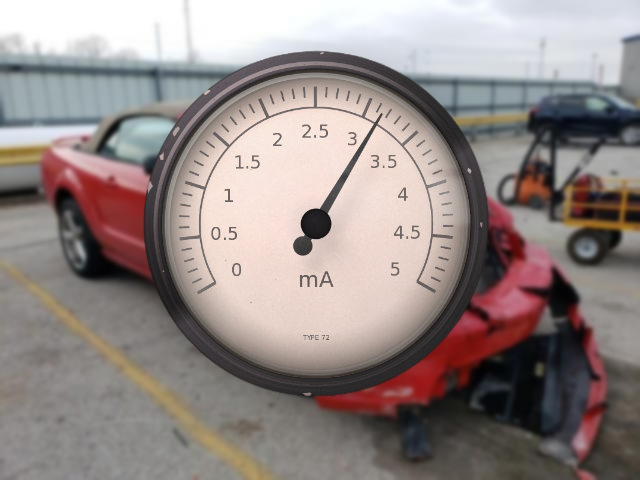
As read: 3.15 (mA)
